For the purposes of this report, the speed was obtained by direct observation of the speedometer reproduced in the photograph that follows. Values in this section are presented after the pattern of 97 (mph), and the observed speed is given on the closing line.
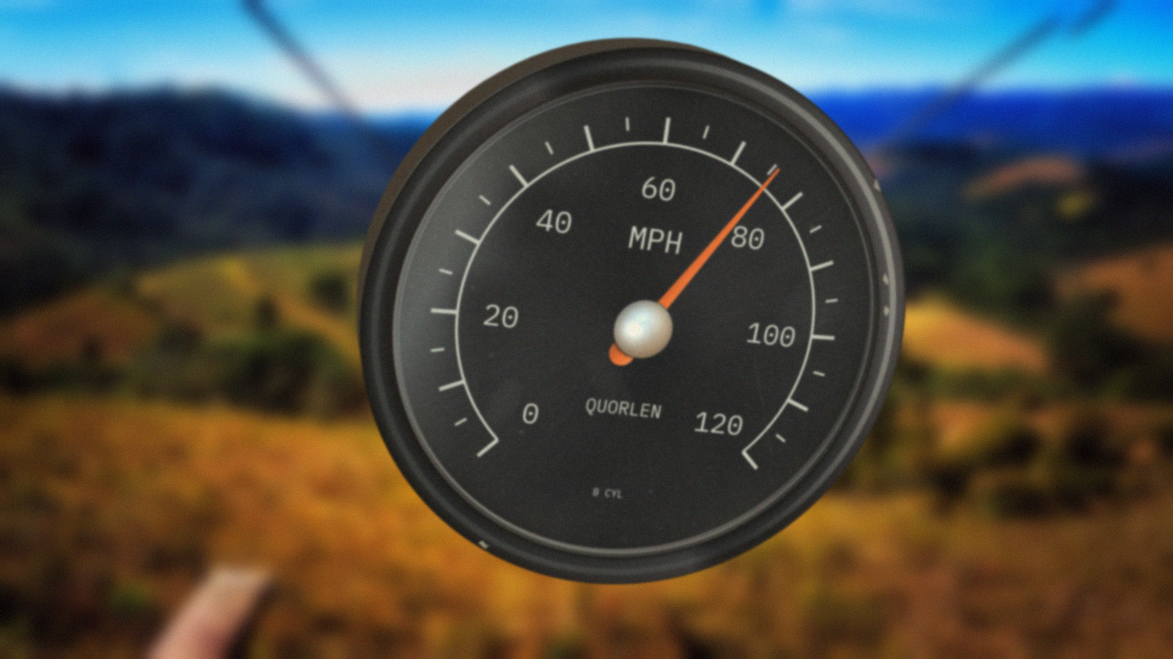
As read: 75 (mph)
